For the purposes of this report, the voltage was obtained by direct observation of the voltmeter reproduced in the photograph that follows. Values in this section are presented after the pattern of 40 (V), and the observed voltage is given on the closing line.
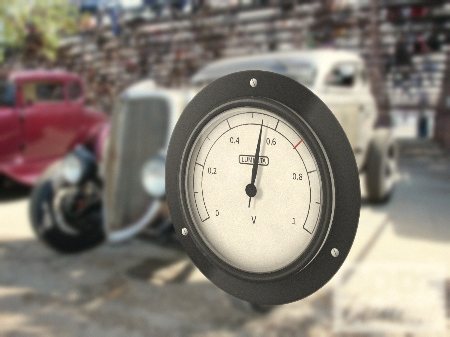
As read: 0.55 (V)
